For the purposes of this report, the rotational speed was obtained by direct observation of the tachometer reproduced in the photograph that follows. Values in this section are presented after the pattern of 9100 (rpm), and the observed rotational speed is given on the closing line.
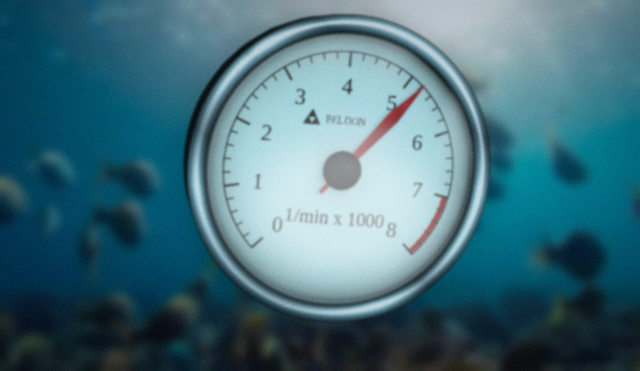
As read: 5200 (rpm)
